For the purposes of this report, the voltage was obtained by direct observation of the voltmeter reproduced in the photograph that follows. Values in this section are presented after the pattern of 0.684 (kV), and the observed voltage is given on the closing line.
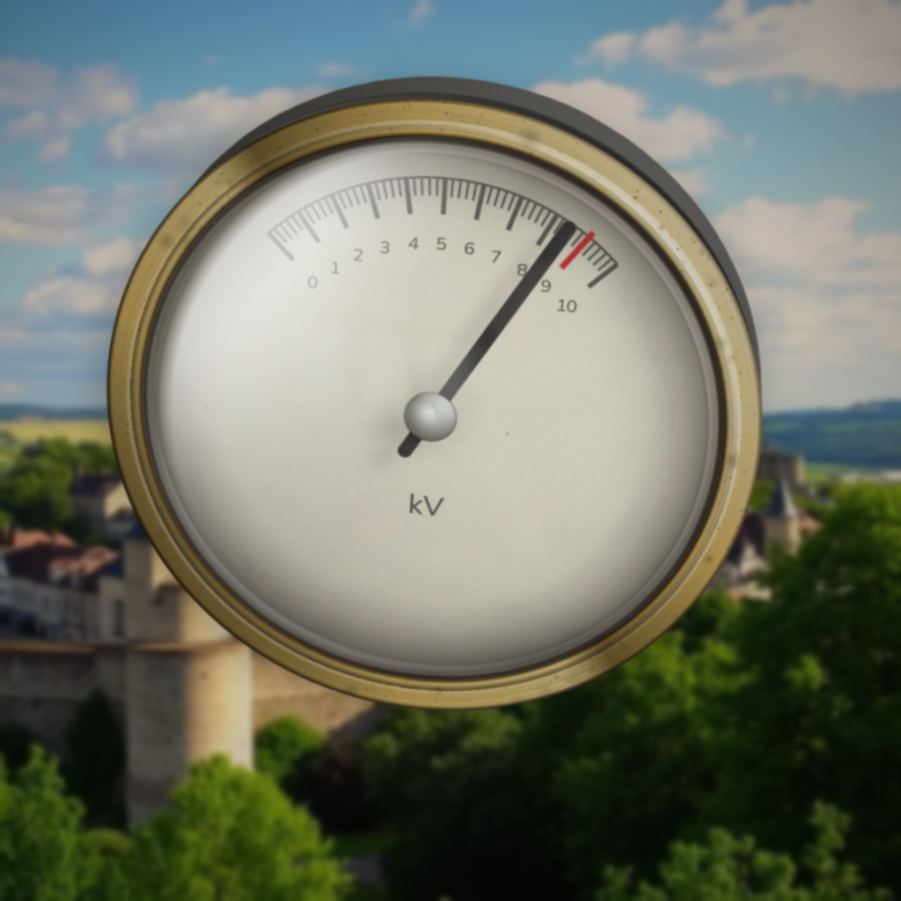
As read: 8.4 (kV)
